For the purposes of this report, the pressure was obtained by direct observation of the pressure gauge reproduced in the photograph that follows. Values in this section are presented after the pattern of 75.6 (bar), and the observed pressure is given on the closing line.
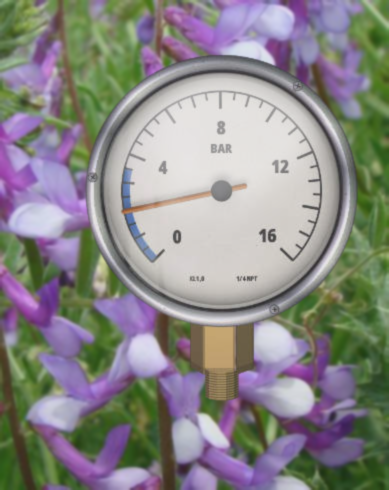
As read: 2 (bar)
